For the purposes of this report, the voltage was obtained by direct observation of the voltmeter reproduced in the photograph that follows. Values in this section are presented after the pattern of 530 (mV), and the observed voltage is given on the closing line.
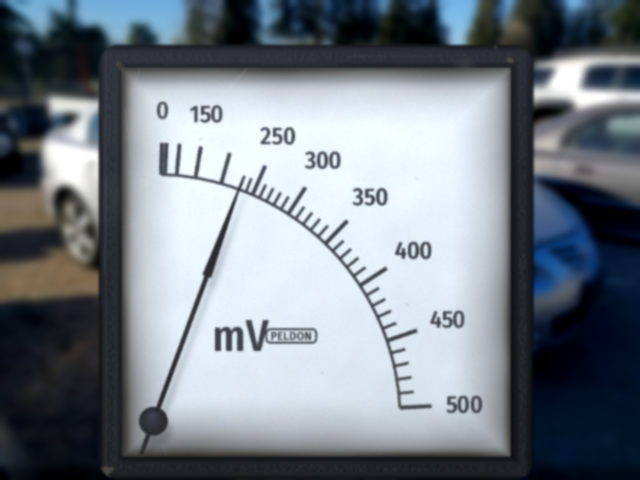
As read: 230 (mV)
